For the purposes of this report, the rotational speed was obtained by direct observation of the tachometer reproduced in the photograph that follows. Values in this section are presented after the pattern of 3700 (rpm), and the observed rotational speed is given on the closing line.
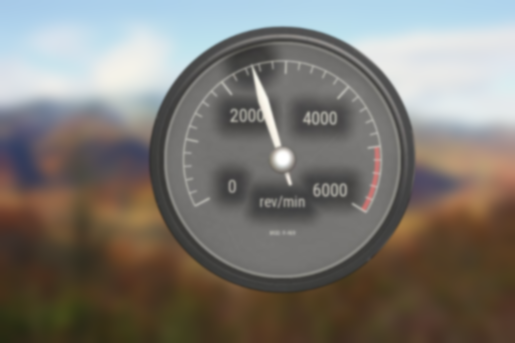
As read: 2500 (rpm)
